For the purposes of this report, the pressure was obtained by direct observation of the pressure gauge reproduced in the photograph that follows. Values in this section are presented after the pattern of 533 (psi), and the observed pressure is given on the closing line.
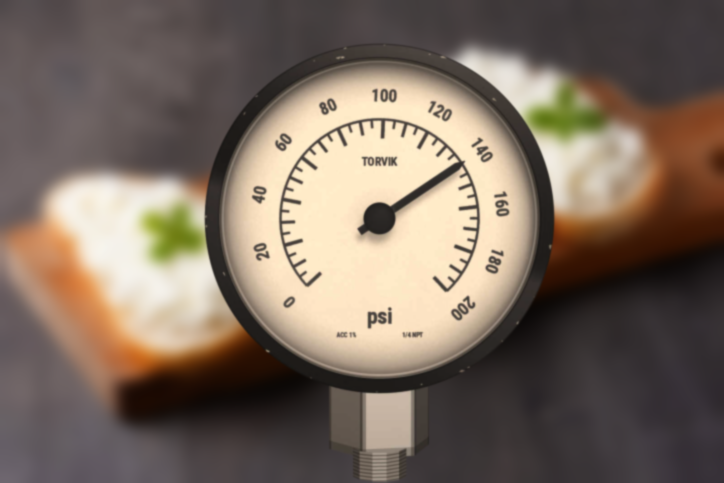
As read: 140 (psi)
